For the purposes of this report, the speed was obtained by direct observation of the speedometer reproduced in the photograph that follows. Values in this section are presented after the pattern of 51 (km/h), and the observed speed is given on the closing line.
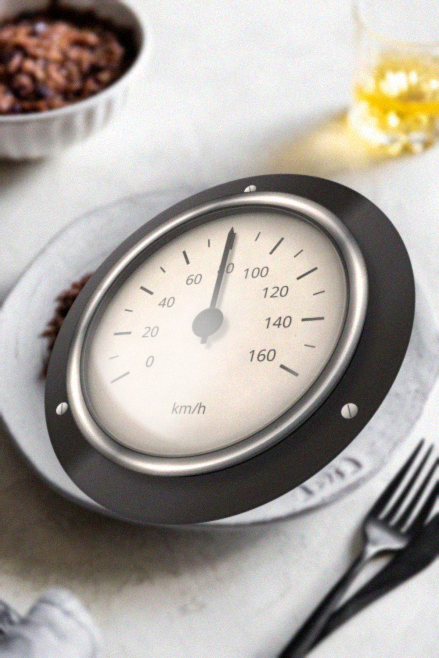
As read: 80 (km/h)
